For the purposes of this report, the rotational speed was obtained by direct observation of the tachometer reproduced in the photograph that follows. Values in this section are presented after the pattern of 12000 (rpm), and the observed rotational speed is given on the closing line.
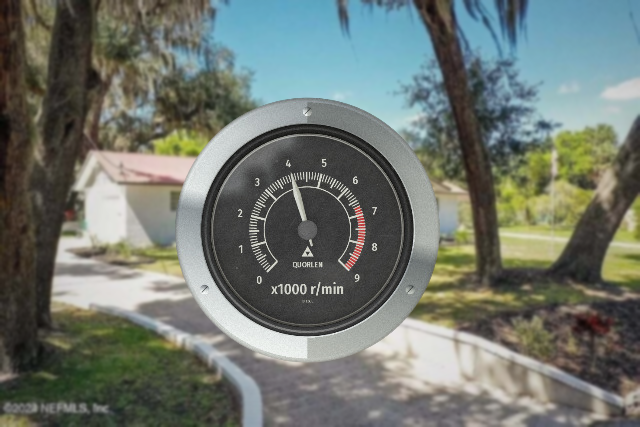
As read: 4000 (rpm)
